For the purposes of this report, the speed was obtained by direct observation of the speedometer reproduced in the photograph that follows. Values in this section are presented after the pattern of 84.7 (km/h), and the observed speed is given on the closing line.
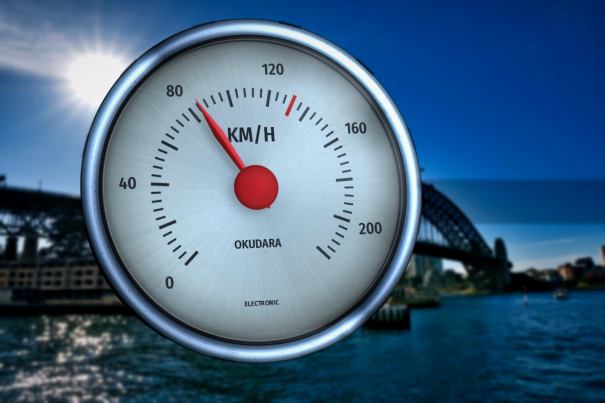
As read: 84 (km/h)
